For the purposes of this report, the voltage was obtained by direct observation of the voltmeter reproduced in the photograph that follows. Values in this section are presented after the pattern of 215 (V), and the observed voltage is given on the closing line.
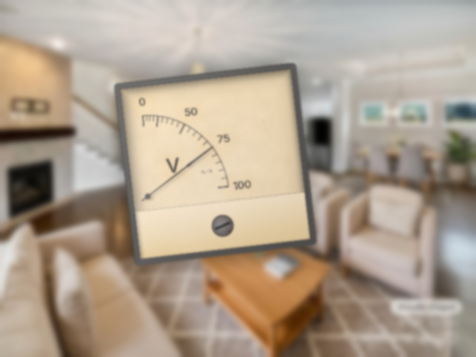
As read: 75 (V)
